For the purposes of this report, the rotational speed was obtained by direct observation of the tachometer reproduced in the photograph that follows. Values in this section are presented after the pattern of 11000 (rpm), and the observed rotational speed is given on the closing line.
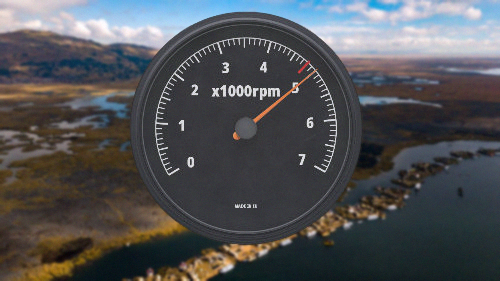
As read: 5000 (rpm)
